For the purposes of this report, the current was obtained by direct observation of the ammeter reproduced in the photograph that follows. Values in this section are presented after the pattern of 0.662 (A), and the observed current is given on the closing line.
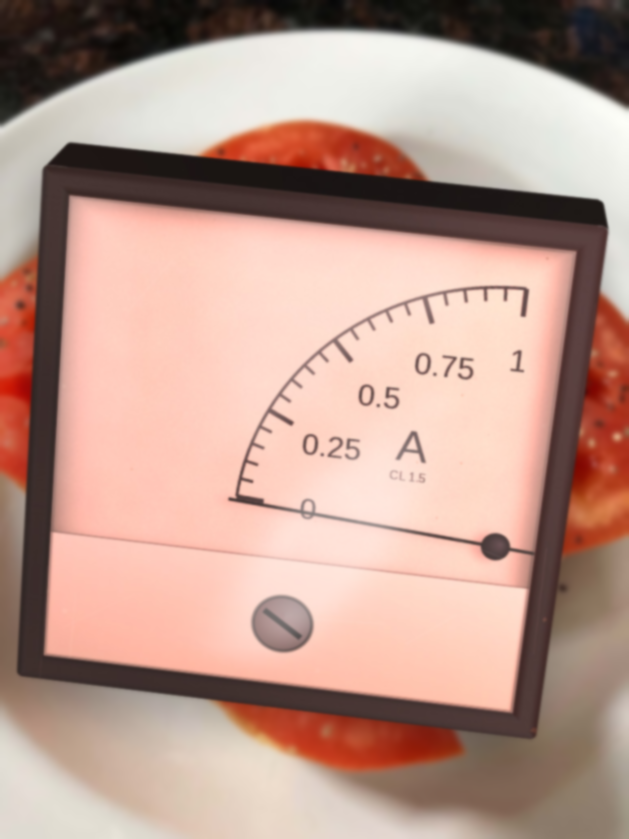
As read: 0 (A)
